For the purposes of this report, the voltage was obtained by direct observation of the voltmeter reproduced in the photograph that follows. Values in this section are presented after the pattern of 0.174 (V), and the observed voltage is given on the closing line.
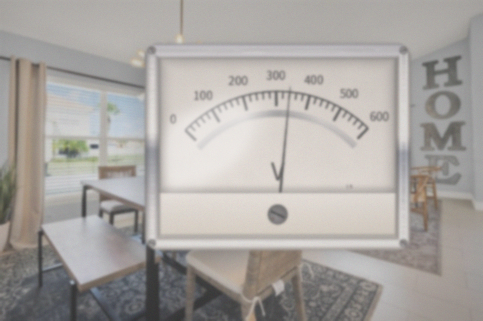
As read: 340 (V)
